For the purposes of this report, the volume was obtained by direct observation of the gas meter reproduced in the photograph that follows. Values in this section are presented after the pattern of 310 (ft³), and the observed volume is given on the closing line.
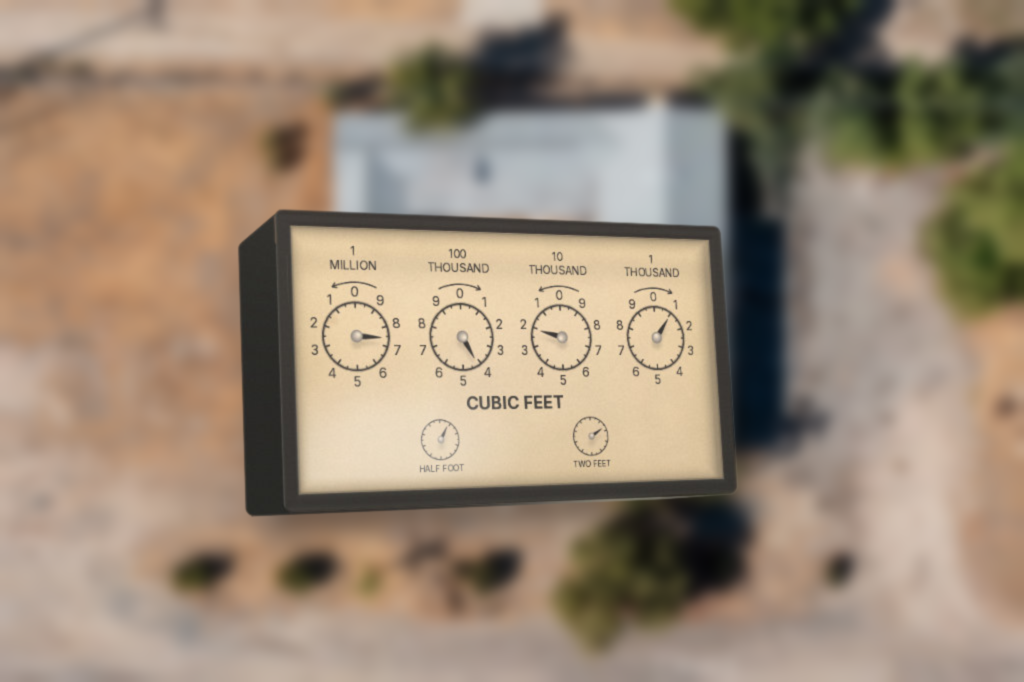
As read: 742100 (ft³)
